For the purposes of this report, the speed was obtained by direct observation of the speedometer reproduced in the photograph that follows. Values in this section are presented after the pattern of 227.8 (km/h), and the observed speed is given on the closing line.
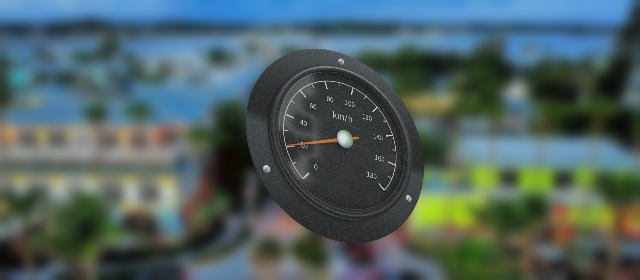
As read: 20 (km/h)
